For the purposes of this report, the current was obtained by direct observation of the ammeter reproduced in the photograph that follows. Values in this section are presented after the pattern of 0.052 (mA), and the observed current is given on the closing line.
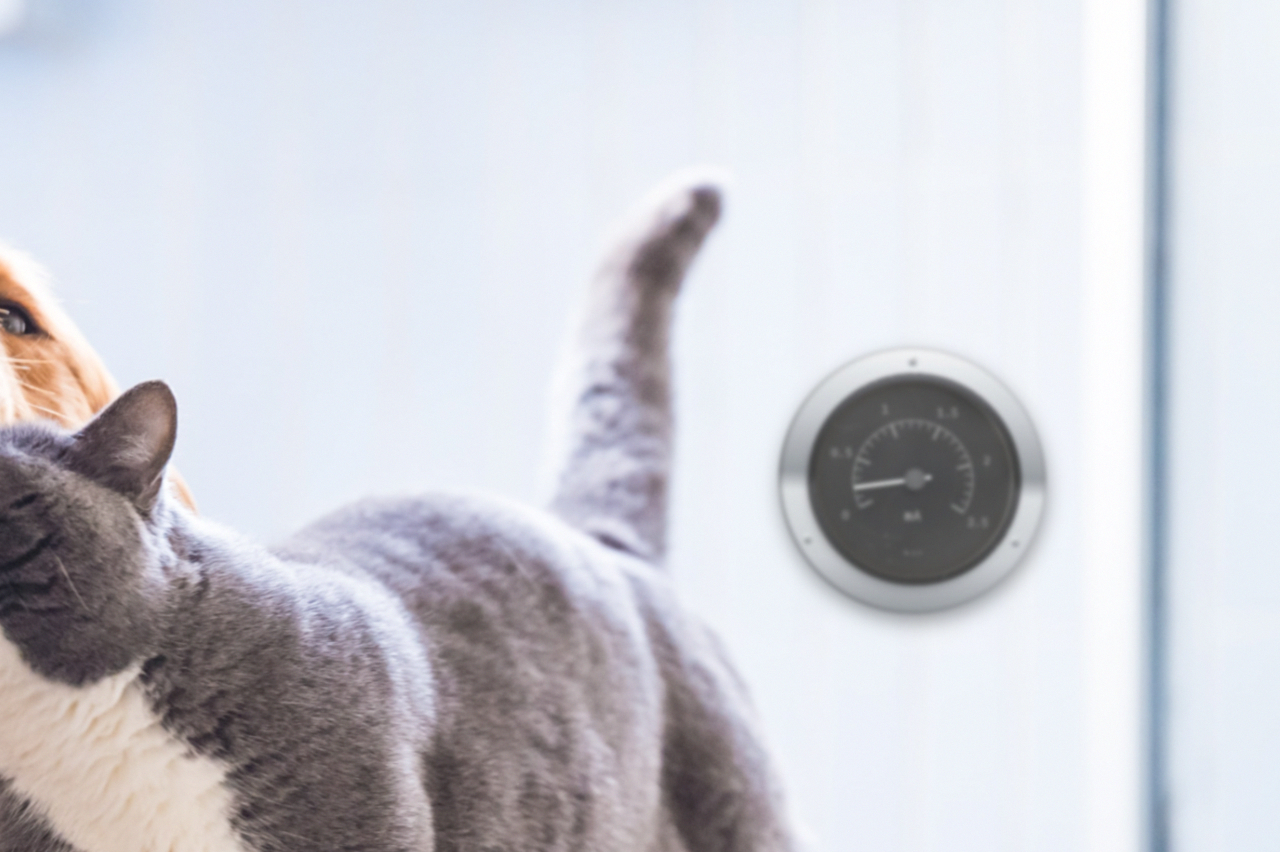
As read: 0.2 (mA)
